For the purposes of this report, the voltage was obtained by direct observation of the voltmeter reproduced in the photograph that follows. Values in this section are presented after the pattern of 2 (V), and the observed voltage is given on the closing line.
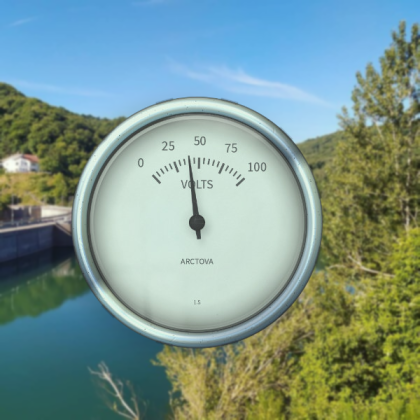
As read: 40 (V)
